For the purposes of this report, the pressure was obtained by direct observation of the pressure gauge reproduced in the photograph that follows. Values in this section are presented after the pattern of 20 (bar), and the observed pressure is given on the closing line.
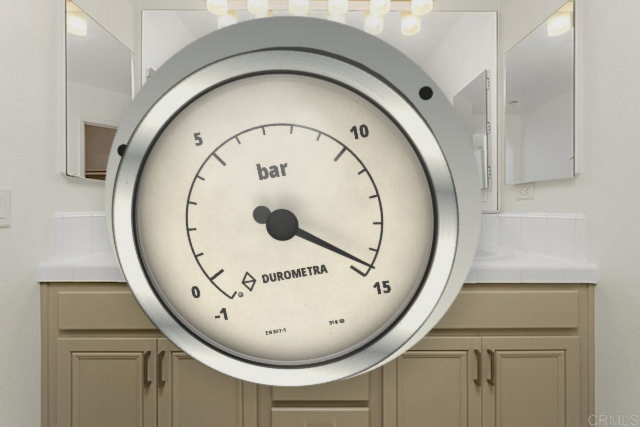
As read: 14.5 (bar)
